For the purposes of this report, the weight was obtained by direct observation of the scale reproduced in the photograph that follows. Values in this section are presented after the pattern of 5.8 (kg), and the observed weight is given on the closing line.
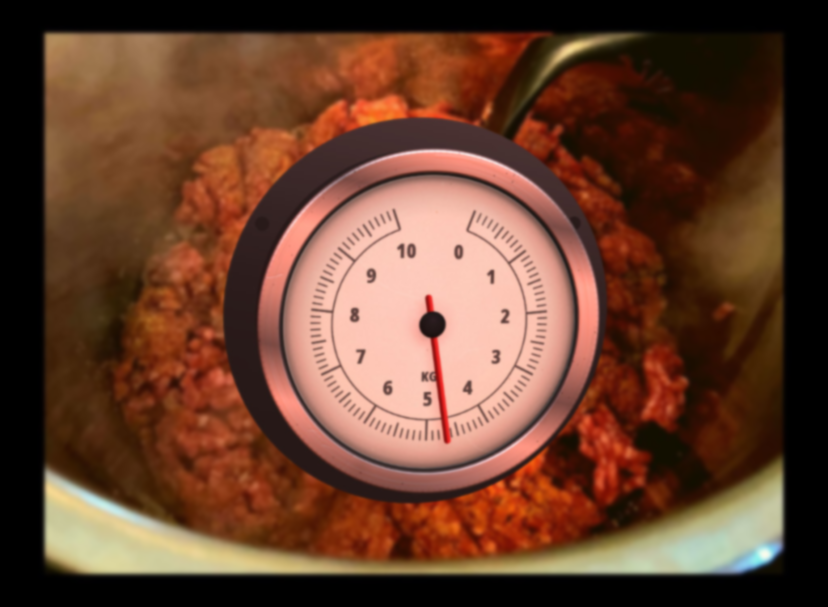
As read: 4.7 (kg)
